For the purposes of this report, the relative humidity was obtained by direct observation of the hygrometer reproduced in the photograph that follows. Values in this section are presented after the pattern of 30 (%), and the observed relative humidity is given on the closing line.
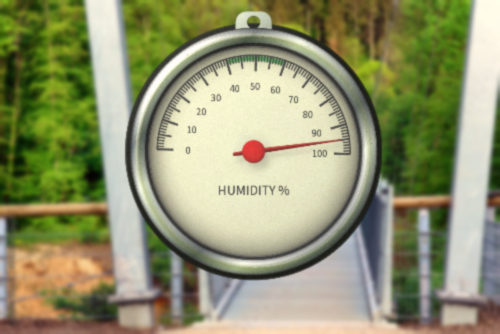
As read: 95 (%)
